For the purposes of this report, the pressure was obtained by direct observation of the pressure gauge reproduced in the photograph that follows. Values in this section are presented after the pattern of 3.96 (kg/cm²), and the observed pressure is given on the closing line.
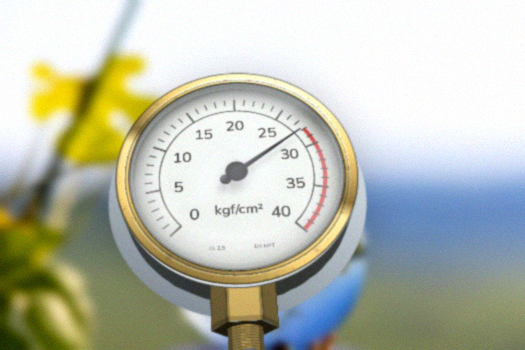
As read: 28 (kg/cm²)
